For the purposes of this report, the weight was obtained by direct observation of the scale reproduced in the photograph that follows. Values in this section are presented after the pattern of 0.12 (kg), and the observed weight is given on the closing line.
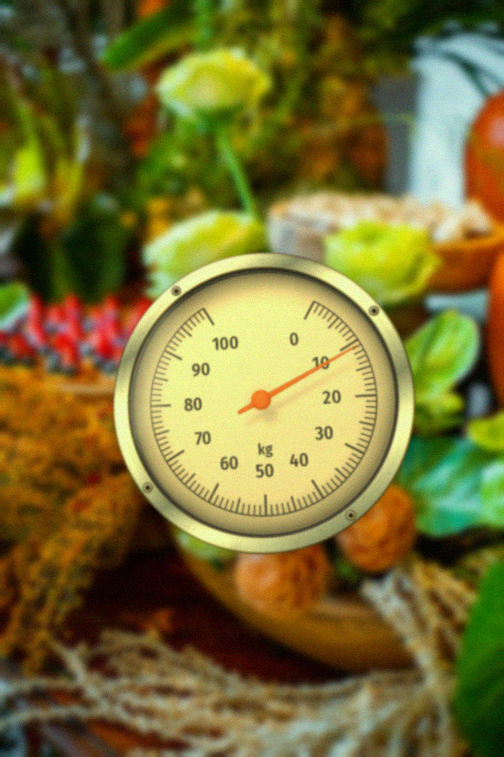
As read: 11 (kg)
